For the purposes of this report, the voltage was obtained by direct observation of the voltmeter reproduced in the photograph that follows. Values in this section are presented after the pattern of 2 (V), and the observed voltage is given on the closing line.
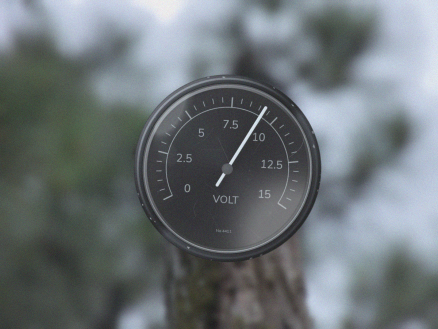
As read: 9.25 (V)
